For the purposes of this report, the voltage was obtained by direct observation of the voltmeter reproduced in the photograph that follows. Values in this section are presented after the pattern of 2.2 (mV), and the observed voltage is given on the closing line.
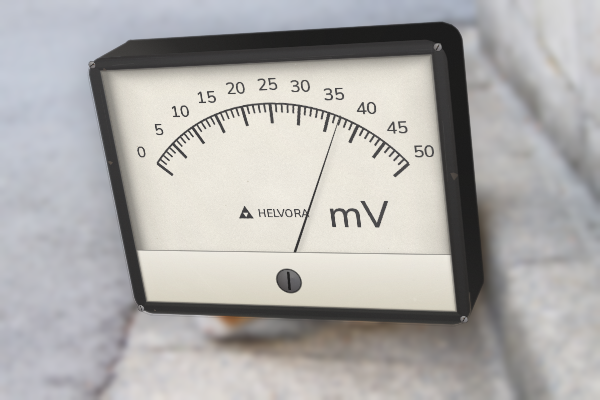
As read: 37 (mV)
